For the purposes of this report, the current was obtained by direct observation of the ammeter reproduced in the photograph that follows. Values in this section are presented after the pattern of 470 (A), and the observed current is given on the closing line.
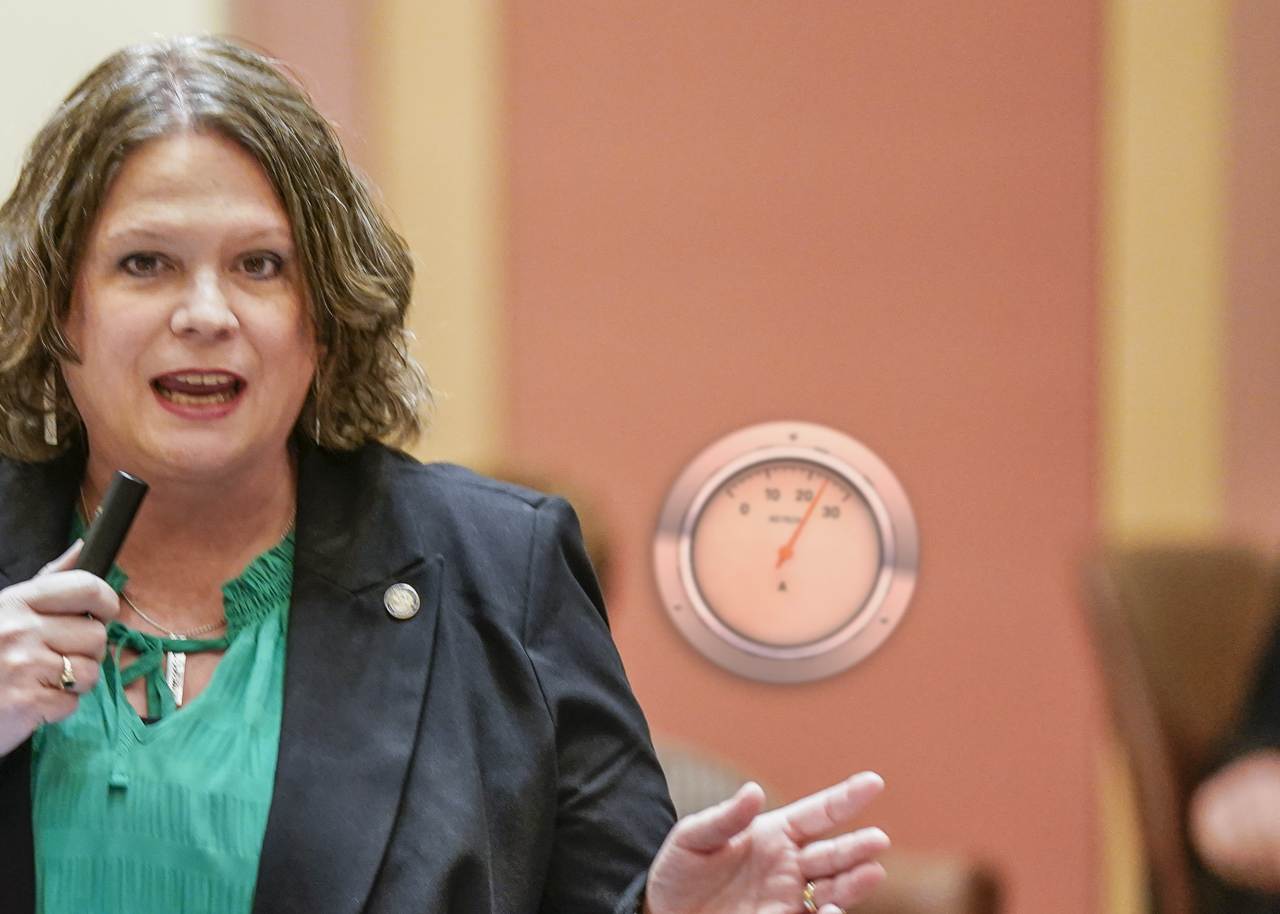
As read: 24 (A)
